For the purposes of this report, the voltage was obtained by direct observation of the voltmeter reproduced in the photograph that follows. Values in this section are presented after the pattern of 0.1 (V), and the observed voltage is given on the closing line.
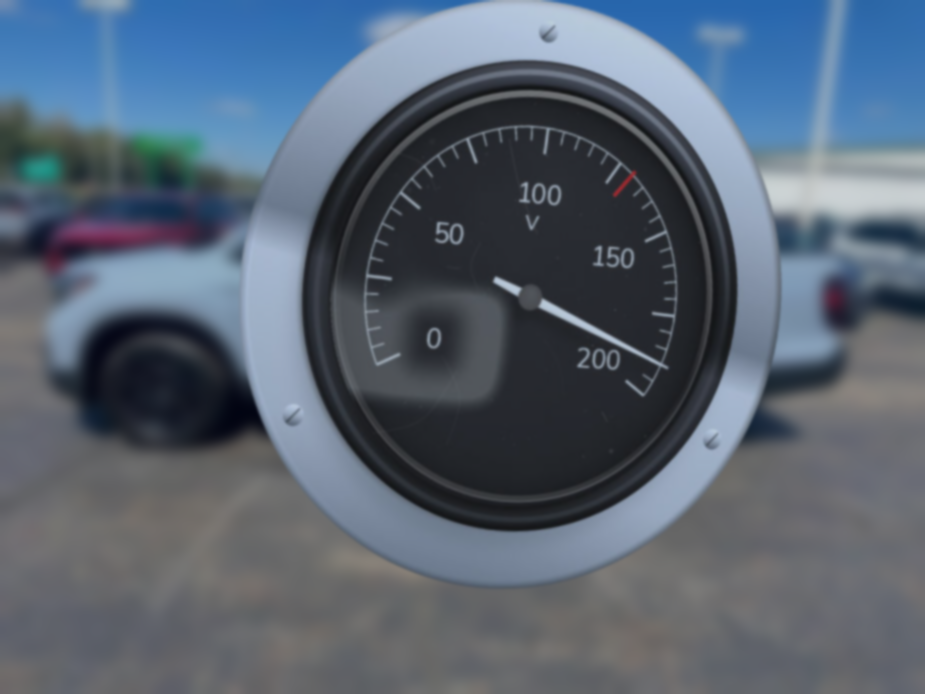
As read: 190 (V)
